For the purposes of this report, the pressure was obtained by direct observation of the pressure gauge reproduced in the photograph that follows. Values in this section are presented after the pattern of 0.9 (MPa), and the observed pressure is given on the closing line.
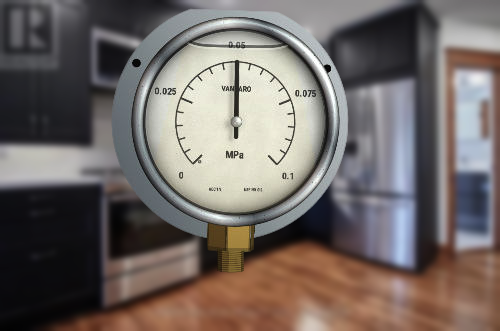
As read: 0.05 (MPa)
